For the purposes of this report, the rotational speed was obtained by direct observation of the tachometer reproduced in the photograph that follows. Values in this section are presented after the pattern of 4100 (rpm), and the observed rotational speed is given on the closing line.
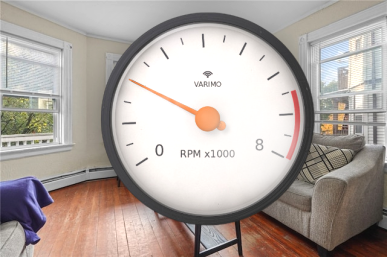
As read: 2000 (rpm)
